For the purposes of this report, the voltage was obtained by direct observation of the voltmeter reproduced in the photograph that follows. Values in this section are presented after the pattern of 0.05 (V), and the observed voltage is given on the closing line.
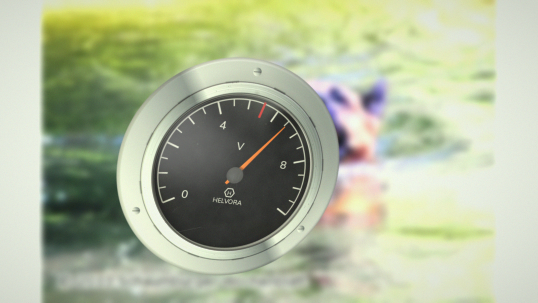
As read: 6.5 (V)
